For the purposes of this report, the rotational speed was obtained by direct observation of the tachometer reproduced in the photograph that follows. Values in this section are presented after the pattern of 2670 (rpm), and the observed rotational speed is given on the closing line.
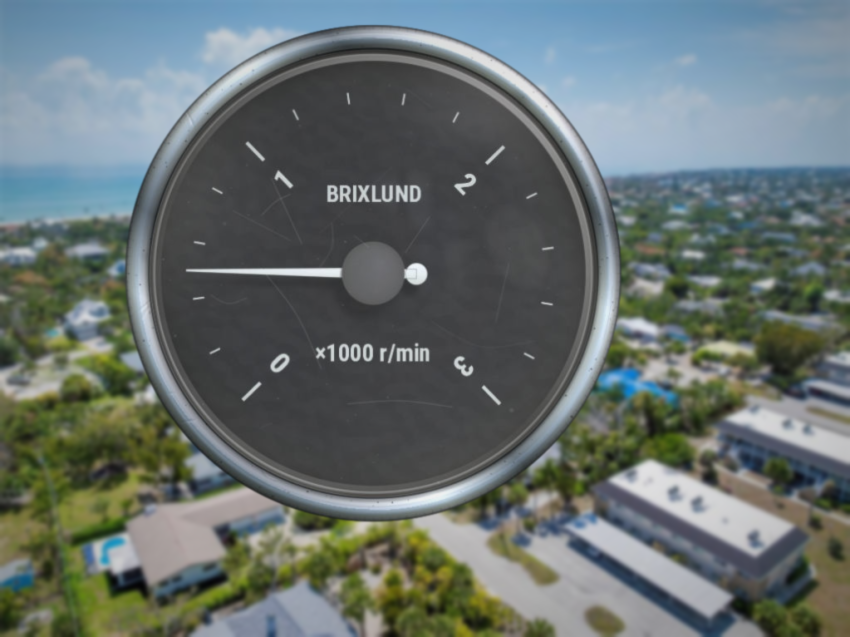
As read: 500 (rpm)
